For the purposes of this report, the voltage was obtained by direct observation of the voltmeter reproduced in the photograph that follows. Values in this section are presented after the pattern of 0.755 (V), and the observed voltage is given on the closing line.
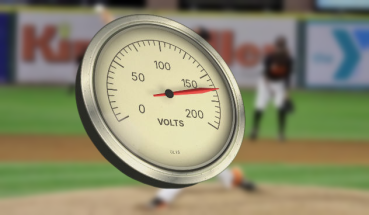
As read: 165 (V)
